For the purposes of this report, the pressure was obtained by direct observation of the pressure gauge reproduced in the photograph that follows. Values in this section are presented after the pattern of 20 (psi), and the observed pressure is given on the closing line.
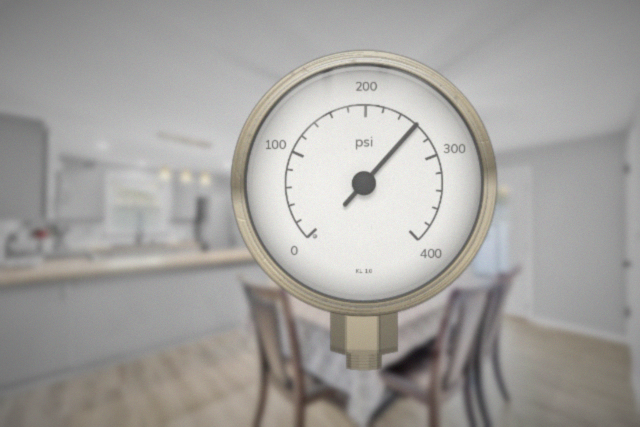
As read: 260 (psi)
